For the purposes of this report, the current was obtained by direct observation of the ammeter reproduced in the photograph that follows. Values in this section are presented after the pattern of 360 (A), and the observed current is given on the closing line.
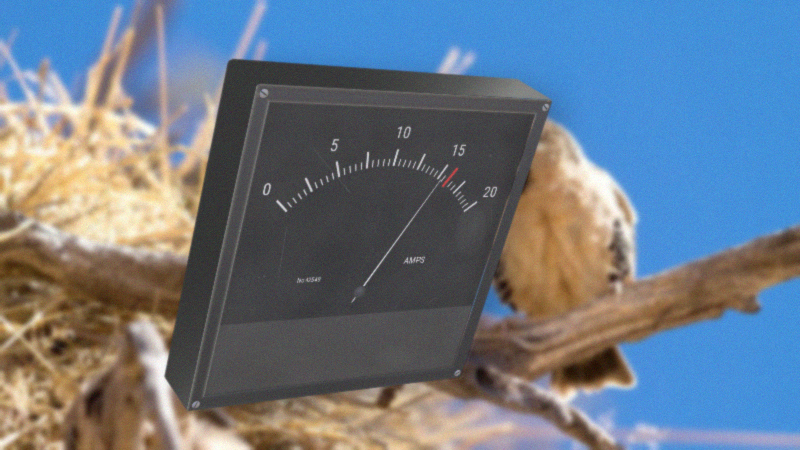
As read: 15 (A)
